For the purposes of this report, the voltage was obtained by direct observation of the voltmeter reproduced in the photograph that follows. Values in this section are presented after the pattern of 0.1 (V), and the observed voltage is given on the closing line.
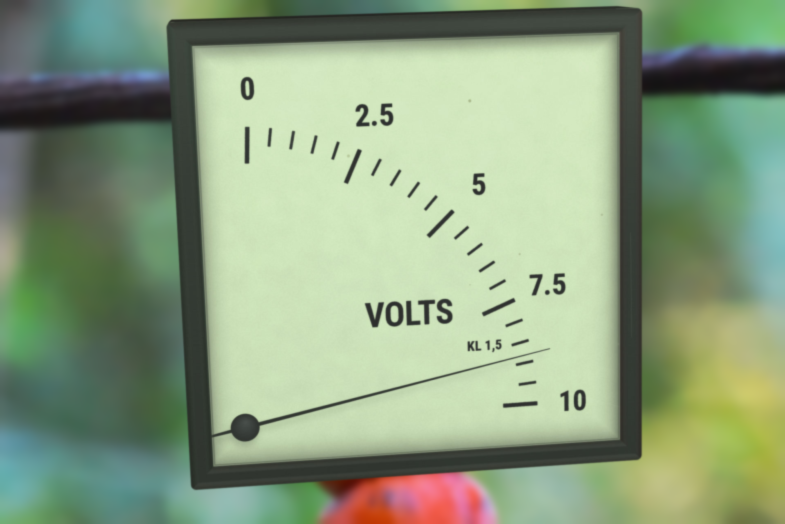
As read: 8.75 (V)
